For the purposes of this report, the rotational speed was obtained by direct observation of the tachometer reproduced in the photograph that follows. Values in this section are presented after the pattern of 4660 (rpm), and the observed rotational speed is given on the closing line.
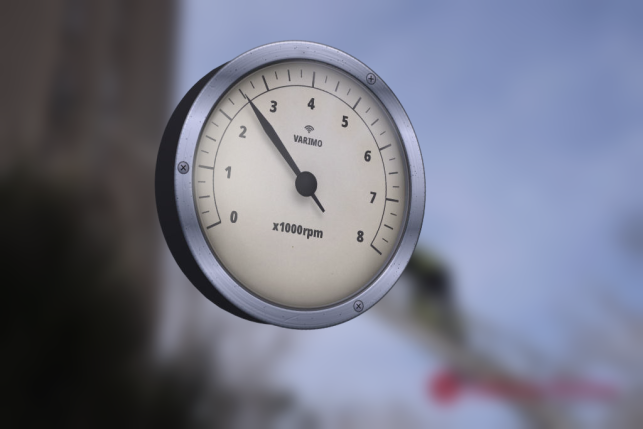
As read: 2500 (rpm)
